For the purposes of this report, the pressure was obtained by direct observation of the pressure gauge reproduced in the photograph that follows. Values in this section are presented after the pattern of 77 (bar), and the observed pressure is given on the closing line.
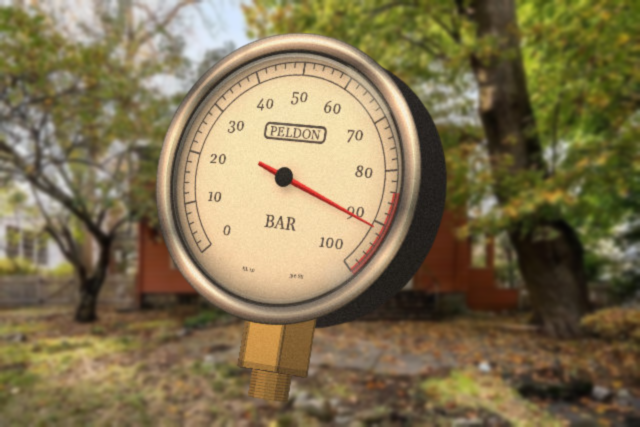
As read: 91 (bar)
